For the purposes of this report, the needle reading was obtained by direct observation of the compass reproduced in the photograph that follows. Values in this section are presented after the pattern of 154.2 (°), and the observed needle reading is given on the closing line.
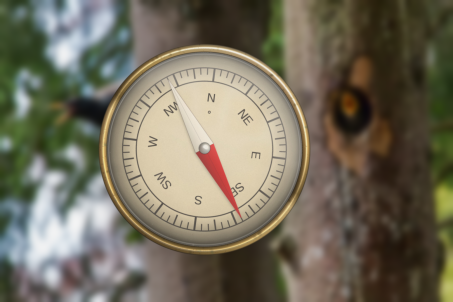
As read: 145 (°)
